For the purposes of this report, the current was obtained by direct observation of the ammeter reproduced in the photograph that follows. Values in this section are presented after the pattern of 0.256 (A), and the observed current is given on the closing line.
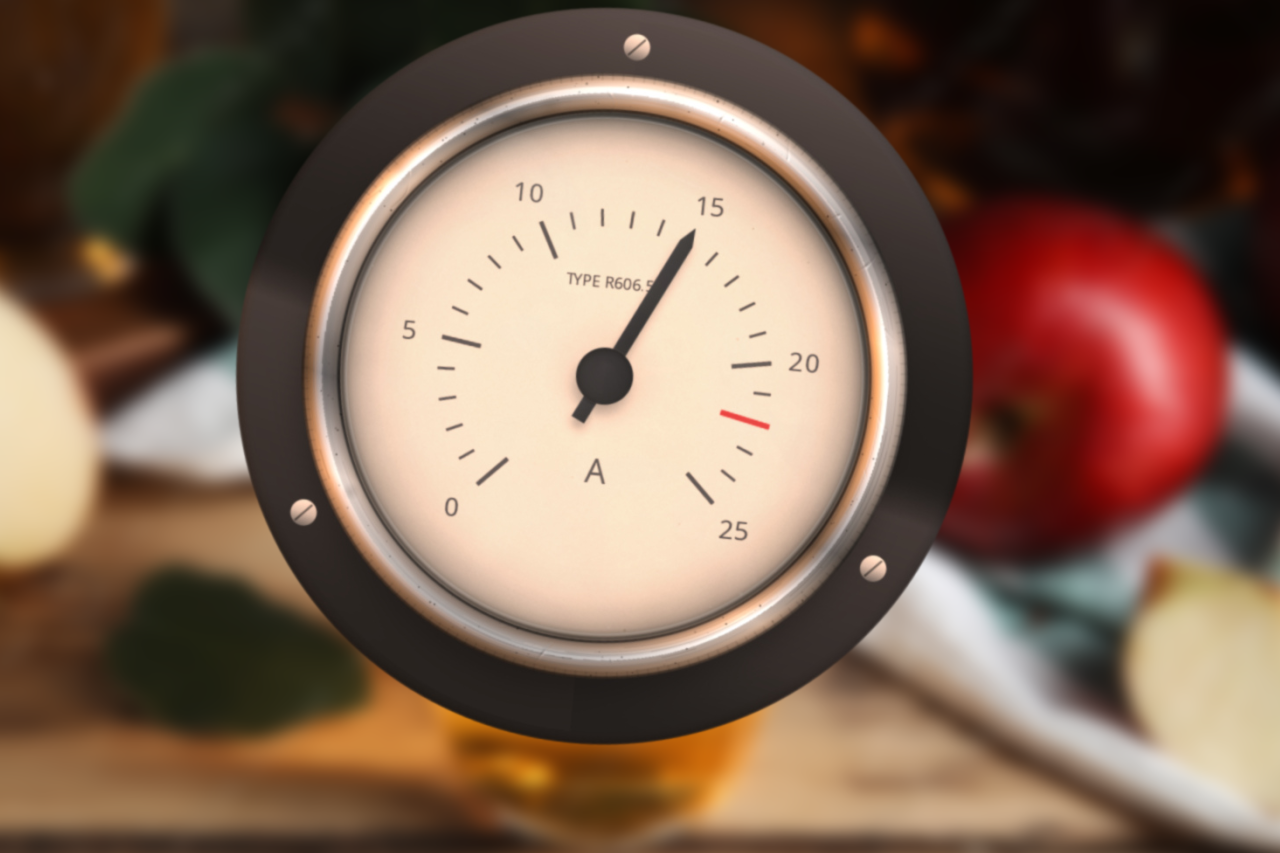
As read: 15 (A)
